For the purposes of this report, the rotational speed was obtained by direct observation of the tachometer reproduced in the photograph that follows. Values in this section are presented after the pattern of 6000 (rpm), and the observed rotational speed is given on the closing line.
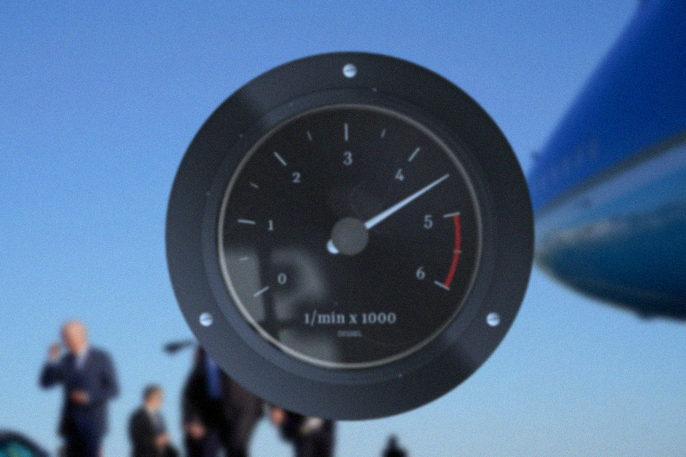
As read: 4500 (rpm)
